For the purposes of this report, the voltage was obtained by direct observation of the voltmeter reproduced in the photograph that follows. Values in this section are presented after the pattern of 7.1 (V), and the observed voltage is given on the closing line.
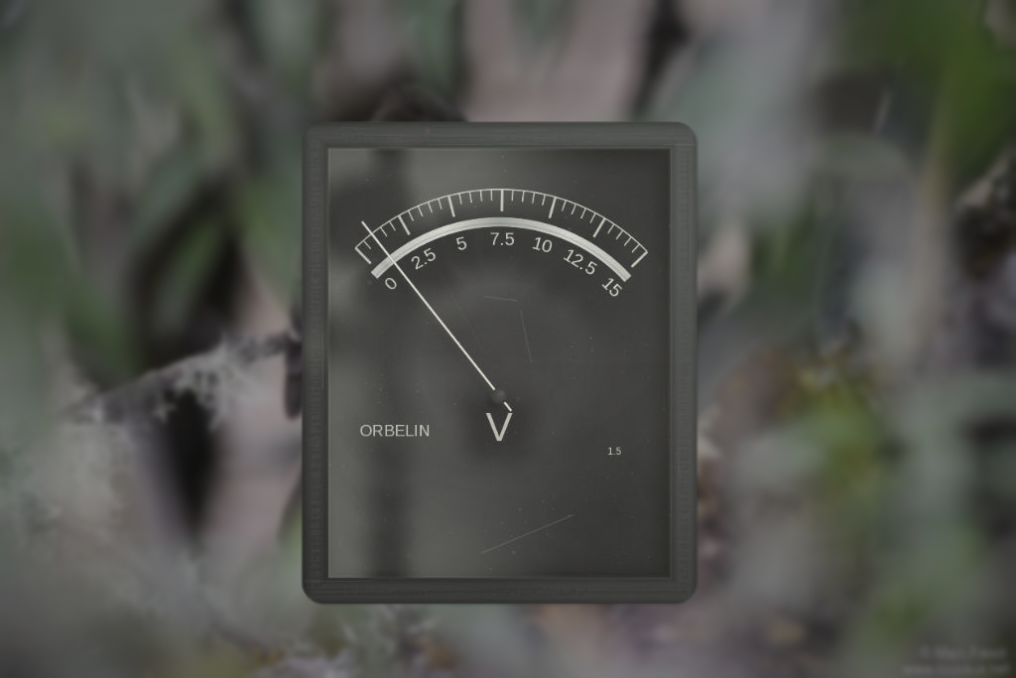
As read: 1 (V)
